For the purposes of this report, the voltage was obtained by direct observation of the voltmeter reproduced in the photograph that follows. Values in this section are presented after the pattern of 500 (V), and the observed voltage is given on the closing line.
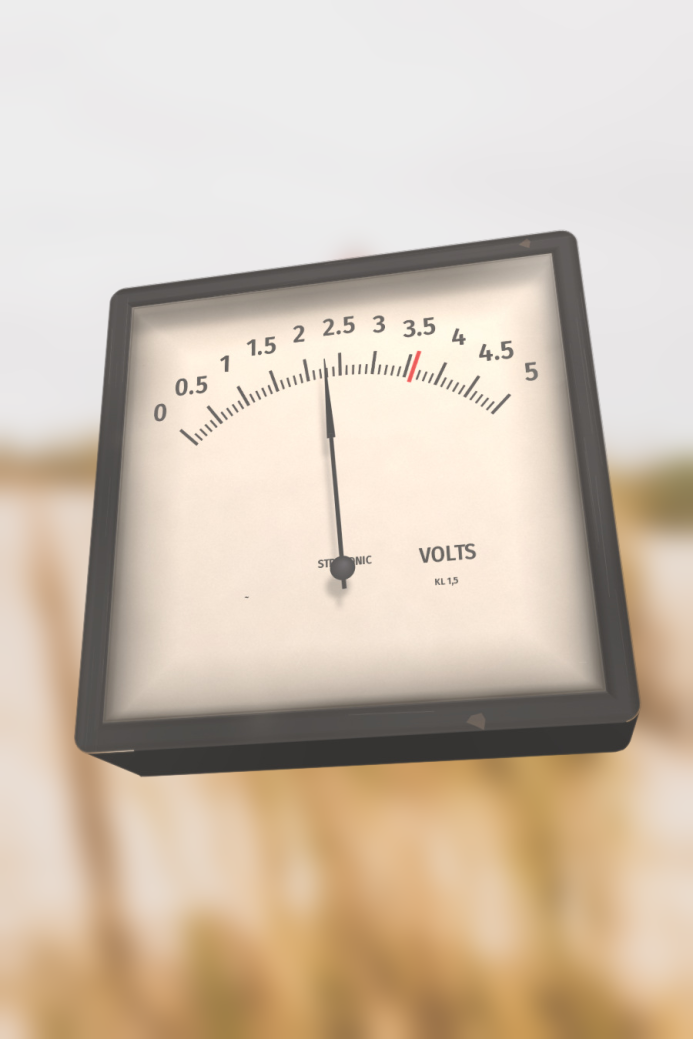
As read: 2.3 (V)
